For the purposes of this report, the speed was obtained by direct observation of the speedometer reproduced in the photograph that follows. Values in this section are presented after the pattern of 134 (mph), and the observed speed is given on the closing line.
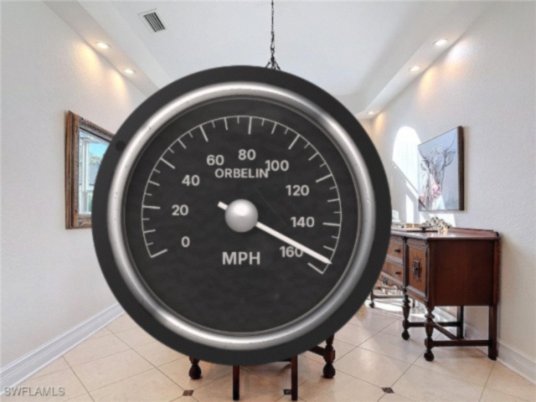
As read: 155 (mph)
